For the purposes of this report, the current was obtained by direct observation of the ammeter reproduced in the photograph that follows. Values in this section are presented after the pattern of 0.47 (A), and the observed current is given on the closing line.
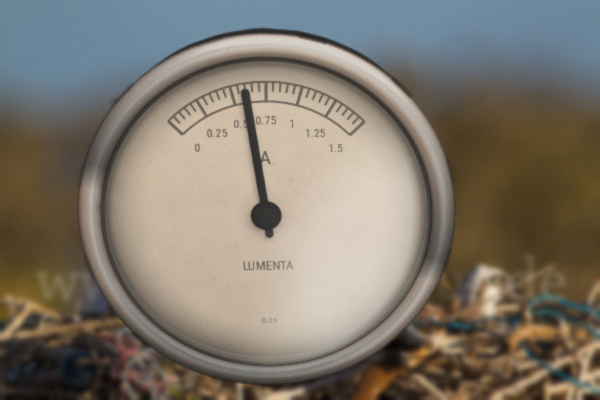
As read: 0.6 (A)
